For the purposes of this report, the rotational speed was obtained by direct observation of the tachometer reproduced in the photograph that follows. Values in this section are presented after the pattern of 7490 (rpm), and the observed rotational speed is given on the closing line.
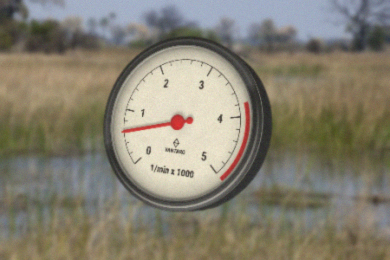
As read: 600 (rpm)
